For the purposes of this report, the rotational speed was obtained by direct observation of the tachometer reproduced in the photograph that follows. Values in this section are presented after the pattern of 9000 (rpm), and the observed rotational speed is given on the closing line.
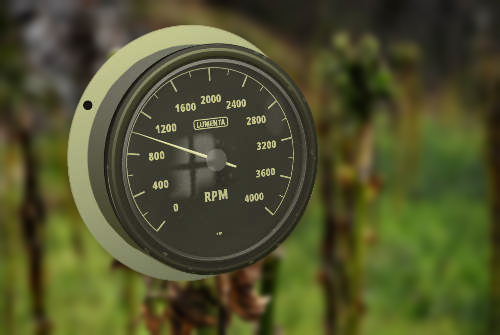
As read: 1000 (rpm)
